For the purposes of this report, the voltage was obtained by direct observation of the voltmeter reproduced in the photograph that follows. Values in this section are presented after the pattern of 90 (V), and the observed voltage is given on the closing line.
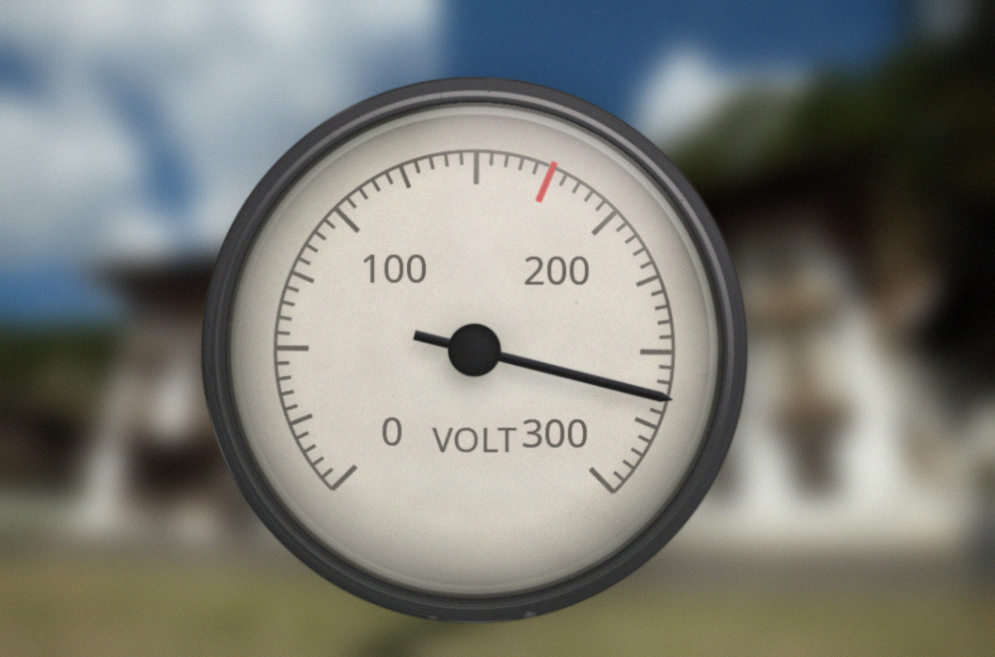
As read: 265 (V)
